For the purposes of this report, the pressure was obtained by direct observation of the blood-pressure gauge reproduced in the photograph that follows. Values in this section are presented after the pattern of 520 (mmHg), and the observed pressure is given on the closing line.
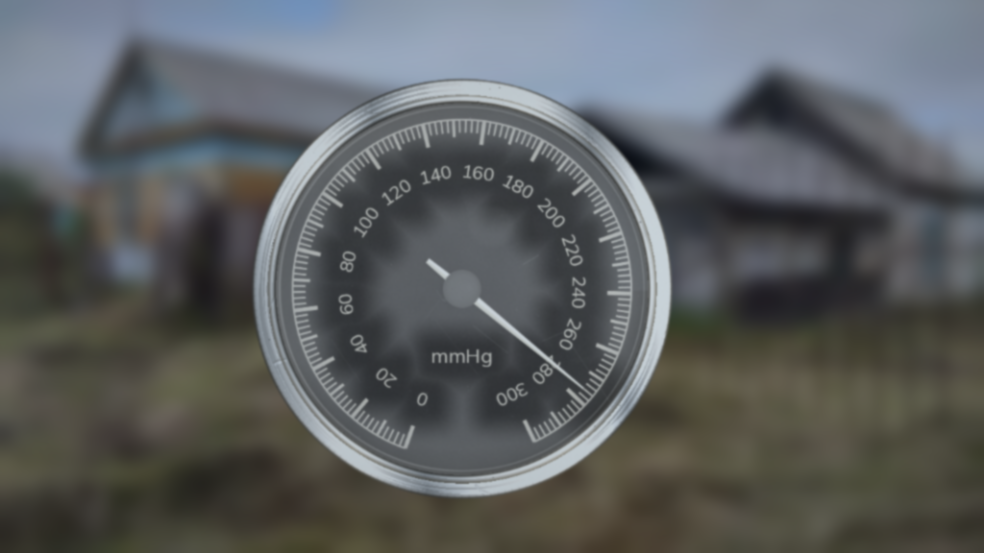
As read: 276 (mmHg)
